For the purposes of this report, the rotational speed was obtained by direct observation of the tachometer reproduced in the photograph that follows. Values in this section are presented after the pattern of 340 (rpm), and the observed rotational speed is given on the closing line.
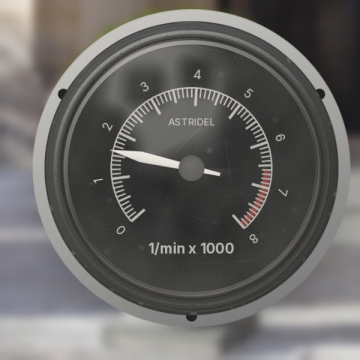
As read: 1600 (rpm)
